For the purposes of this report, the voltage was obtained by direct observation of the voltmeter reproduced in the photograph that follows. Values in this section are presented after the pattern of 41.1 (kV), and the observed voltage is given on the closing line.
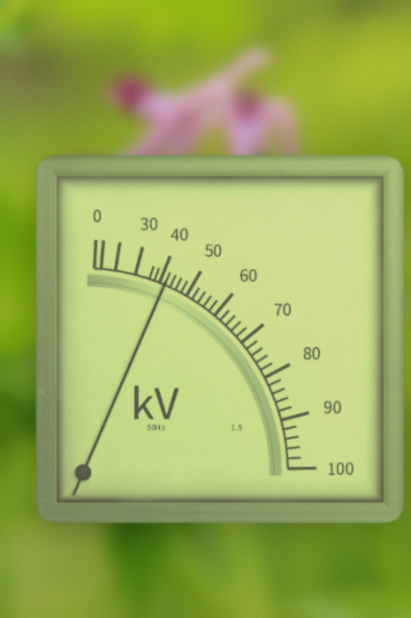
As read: 42 (kV)
